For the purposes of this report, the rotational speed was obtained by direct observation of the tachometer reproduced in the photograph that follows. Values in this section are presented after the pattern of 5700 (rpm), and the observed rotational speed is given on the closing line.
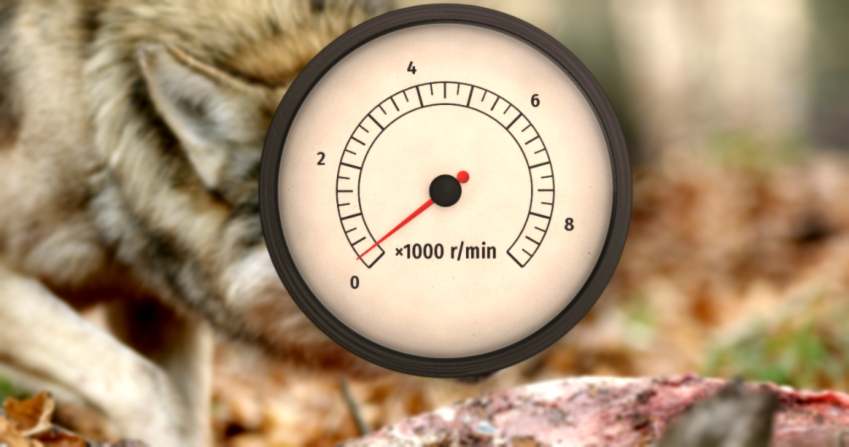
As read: 250 (rpm)
